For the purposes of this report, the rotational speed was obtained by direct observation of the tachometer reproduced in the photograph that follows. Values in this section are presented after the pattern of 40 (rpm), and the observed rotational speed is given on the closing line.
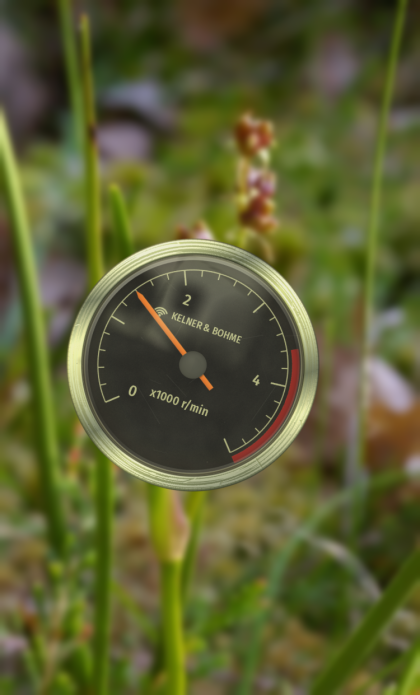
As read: 1400 (rpm)
